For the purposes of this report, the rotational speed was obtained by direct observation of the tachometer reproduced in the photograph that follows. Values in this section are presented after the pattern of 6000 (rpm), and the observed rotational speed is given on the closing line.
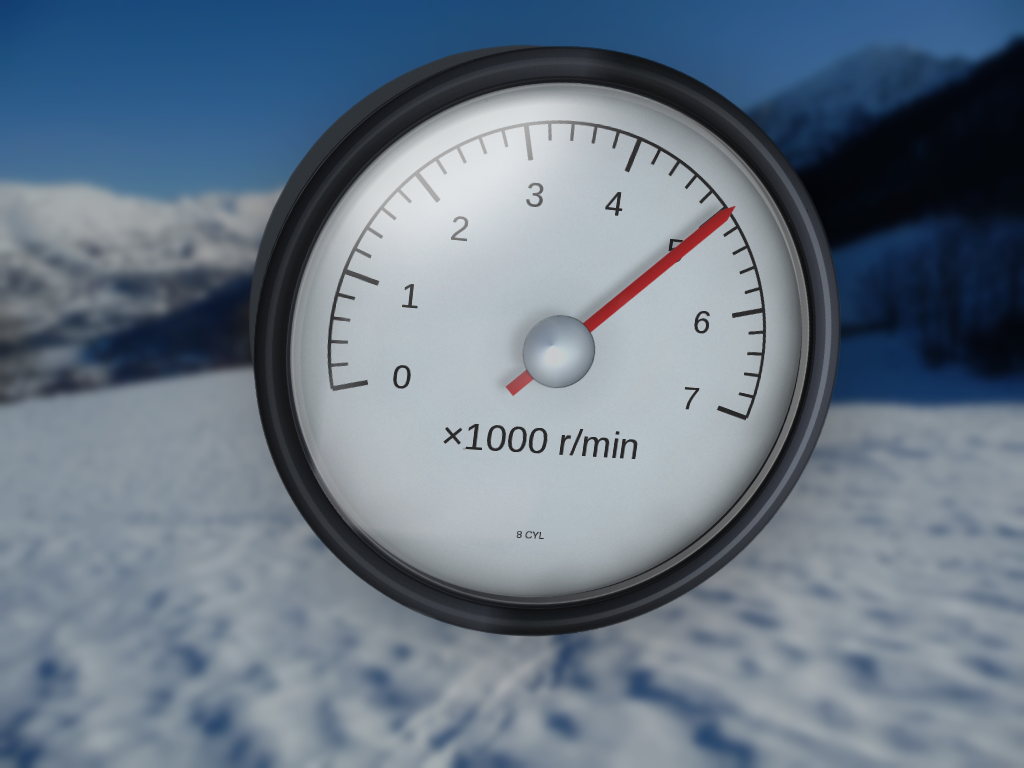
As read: 5000 (rpm)
